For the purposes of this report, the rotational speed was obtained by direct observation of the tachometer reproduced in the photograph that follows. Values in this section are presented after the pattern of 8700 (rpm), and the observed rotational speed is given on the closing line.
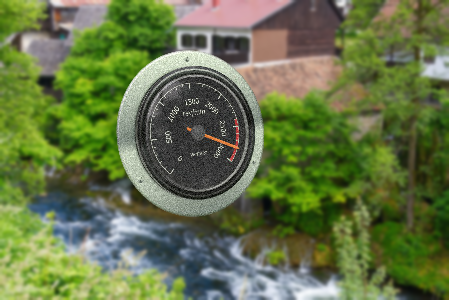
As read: 2800 (rpm)
